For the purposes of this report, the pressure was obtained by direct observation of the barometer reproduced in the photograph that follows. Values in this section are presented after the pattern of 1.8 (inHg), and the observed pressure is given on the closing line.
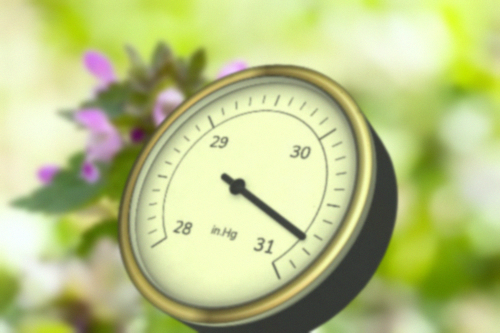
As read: 30.75 (inHg)
